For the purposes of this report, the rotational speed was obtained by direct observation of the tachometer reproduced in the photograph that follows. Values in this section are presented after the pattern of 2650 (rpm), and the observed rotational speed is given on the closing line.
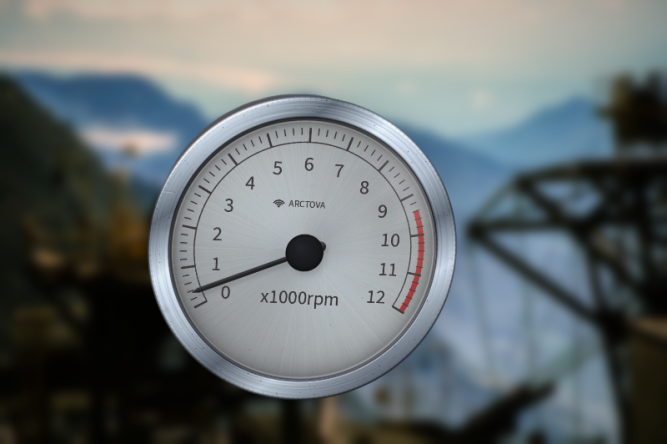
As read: 400 (rpm)
